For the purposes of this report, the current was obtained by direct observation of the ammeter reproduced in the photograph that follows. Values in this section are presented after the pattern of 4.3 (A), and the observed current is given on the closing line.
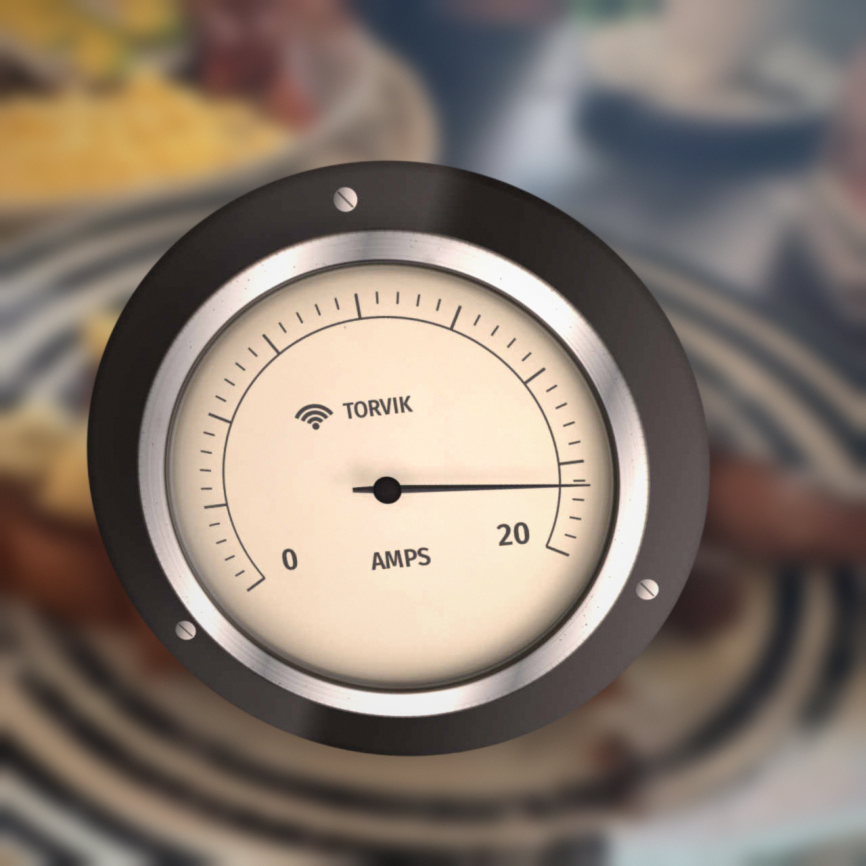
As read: 18 (A)
